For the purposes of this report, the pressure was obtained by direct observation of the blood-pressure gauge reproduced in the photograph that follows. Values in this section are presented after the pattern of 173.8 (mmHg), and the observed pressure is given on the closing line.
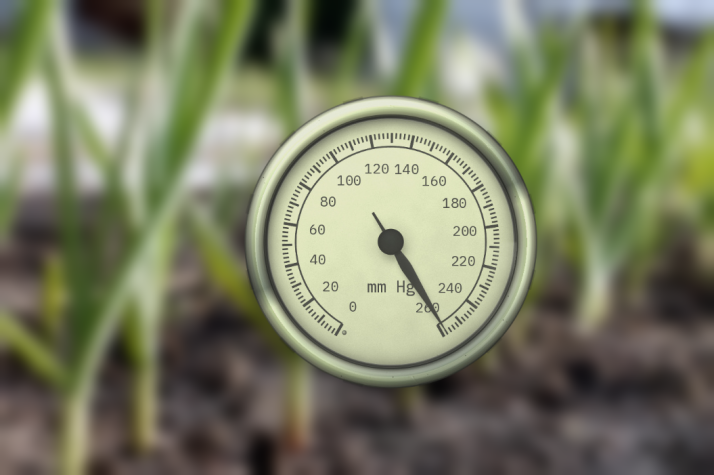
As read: 258 (mmHg)
